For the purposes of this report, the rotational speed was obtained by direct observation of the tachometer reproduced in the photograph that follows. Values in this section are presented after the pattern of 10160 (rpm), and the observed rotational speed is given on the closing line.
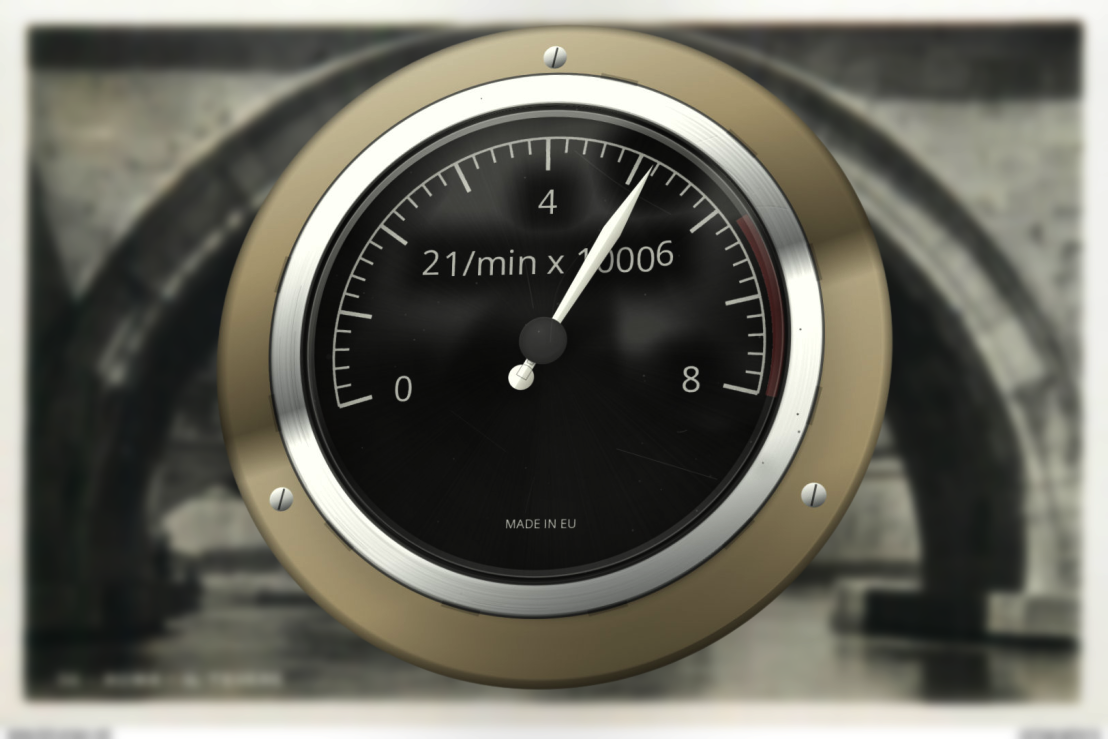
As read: 5200 (rpm)
